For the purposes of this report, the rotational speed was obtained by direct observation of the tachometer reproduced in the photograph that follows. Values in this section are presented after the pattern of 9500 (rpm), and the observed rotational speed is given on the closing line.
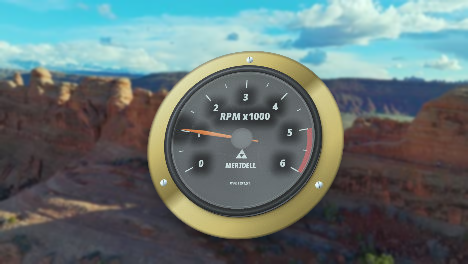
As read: 1000 (rpm)
